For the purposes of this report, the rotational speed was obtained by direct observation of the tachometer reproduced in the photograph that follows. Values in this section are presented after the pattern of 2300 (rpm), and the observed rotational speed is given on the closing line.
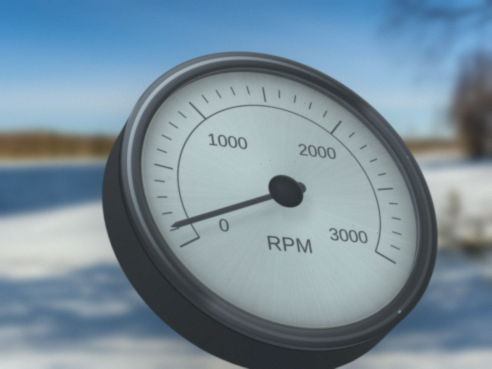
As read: 100 (rpm)
